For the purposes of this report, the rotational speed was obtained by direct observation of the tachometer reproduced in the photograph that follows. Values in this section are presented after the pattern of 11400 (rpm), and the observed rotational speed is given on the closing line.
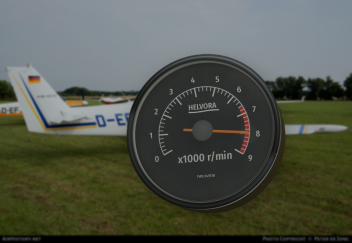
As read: 8000 (rpm)
